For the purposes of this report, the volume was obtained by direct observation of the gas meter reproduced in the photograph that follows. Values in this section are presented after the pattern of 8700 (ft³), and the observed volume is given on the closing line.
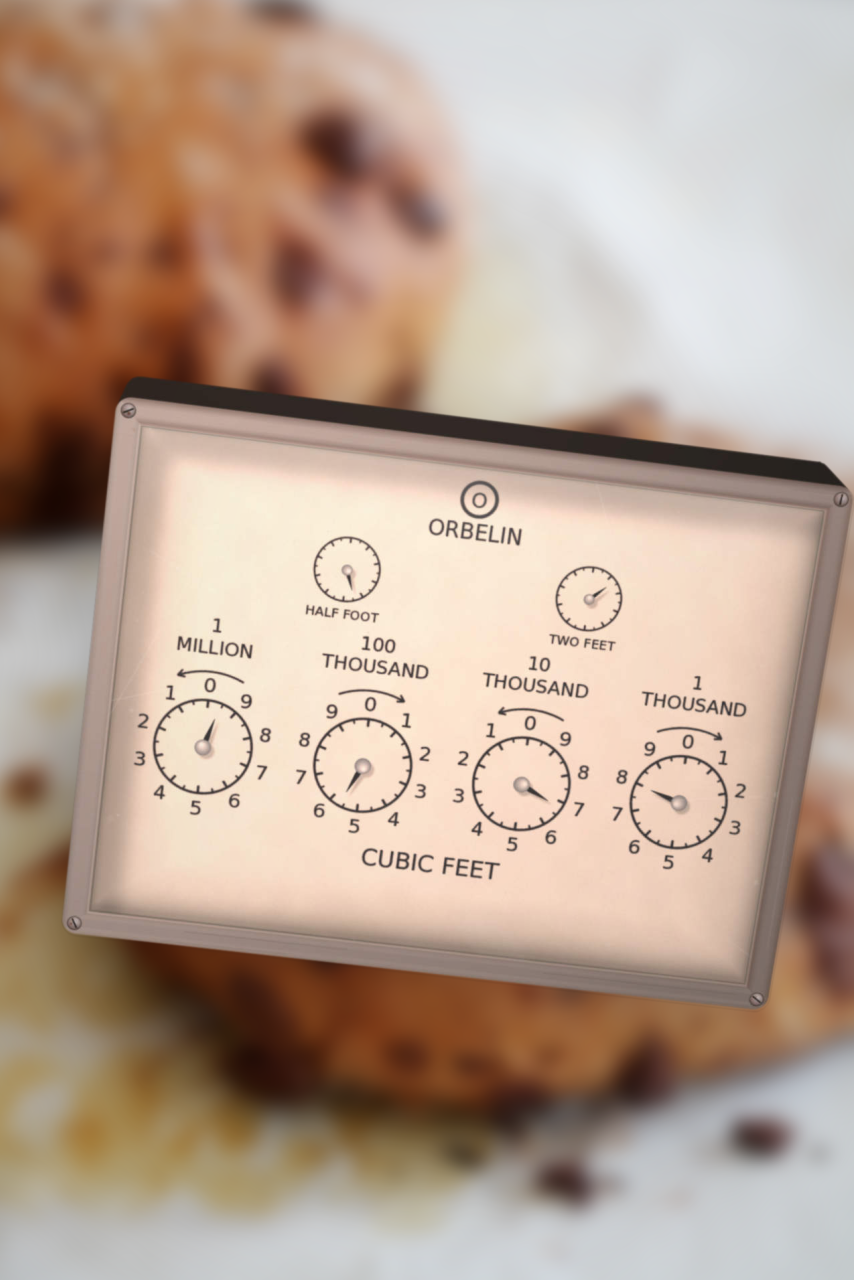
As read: 956800 (ft³)
